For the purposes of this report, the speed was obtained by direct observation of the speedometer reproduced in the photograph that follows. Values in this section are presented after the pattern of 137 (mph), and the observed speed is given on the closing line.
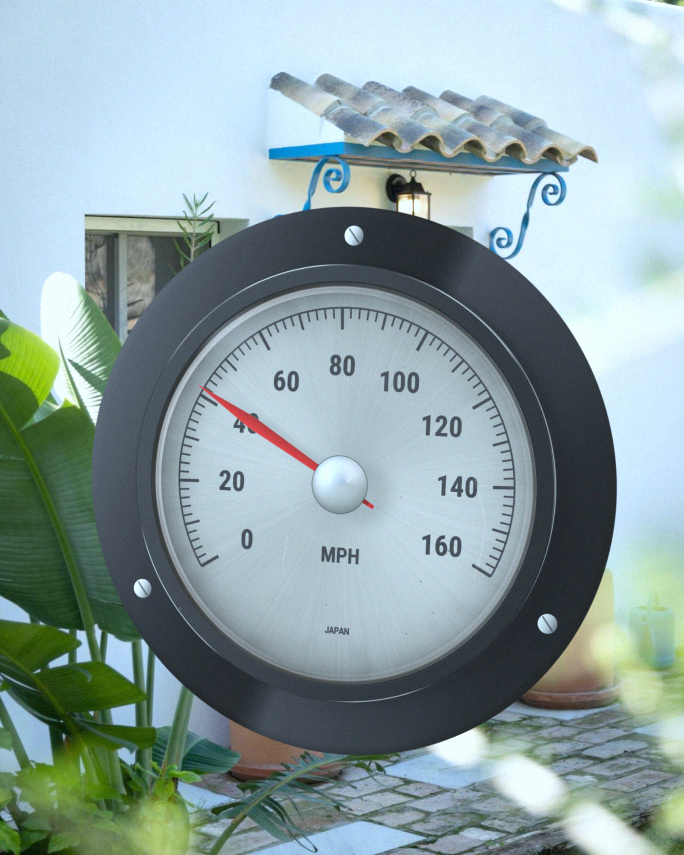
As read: 42 (mph)
